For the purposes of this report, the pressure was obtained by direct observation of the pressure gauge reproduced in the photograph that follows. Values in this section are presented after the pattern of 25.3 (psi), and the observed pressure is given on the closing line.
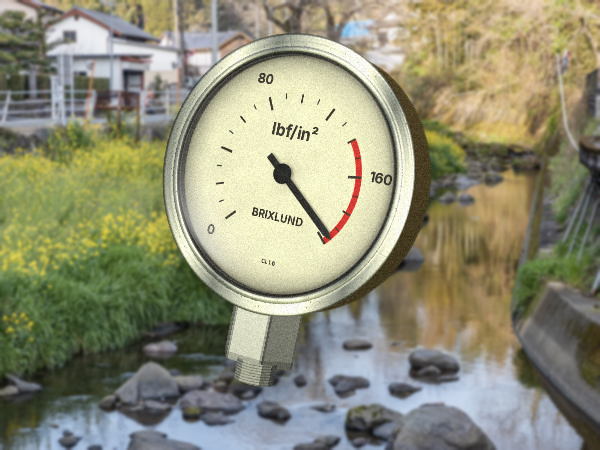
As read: 195 (psi)
